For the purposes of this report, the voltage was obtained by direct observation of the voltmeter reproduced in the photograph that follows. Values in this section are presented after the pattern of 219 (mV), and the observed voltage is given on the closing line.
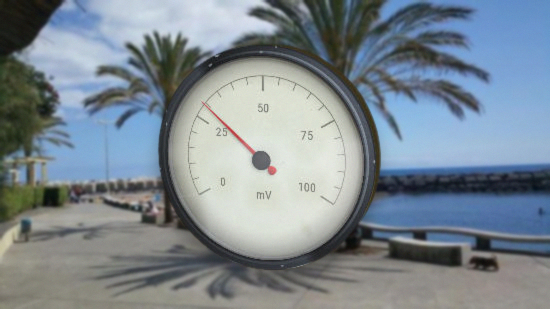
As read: 30 (mV)
